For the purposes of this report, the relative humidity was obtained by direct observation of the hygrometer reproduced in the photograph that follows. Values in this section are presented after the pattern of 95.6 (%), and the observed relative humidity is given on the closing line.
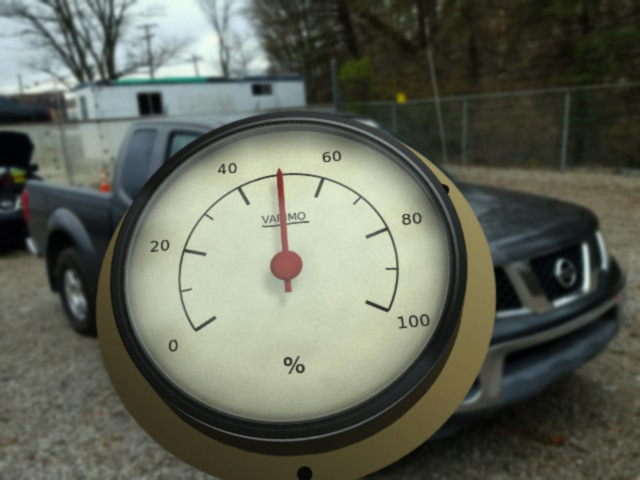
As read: 50 (%)
